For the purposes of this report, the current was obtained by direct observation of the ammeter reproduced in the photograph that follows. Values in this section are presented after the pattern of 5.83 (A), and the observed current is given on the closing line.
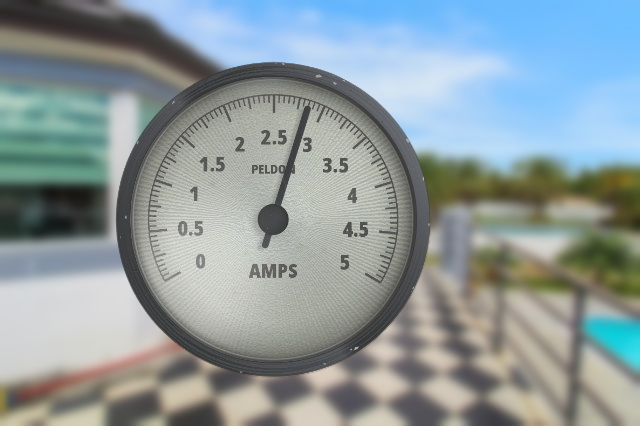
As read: 2.85 (A)
